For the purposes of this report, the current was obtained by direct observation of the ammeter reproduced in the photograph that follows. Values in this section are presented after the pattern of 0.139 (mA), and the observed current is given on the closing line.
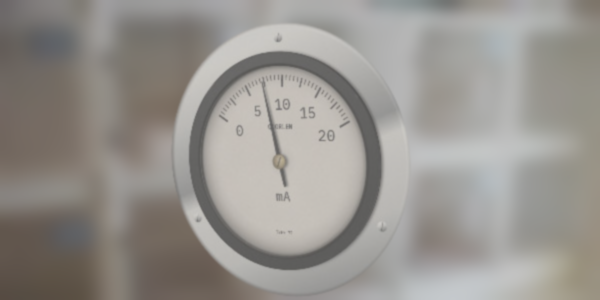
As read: 7.5 (mA)
